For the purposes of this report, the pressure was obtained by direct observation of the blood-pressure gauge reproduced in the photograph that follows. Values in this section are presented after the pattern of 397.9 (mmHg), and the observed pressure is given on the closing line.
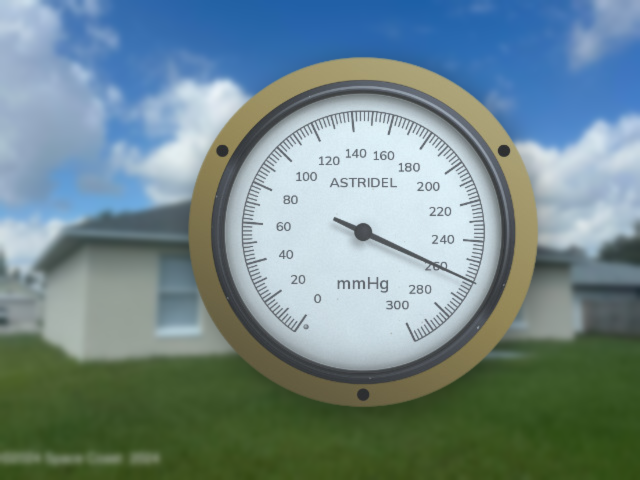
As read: 260 (mmHg)
